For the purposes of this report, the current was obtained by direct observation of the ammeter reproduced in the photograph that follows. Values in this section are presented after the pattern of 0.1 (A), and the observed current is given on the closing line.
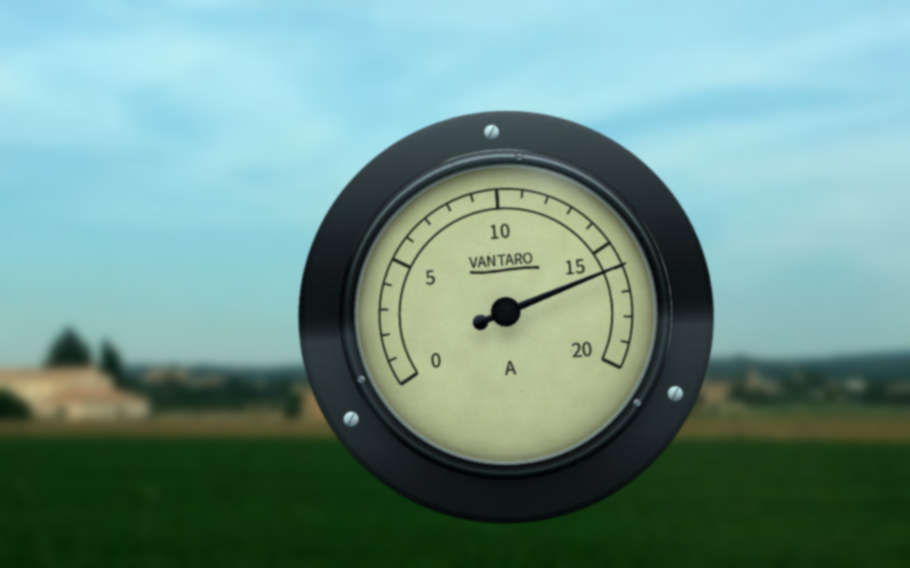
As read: 16 (A)
